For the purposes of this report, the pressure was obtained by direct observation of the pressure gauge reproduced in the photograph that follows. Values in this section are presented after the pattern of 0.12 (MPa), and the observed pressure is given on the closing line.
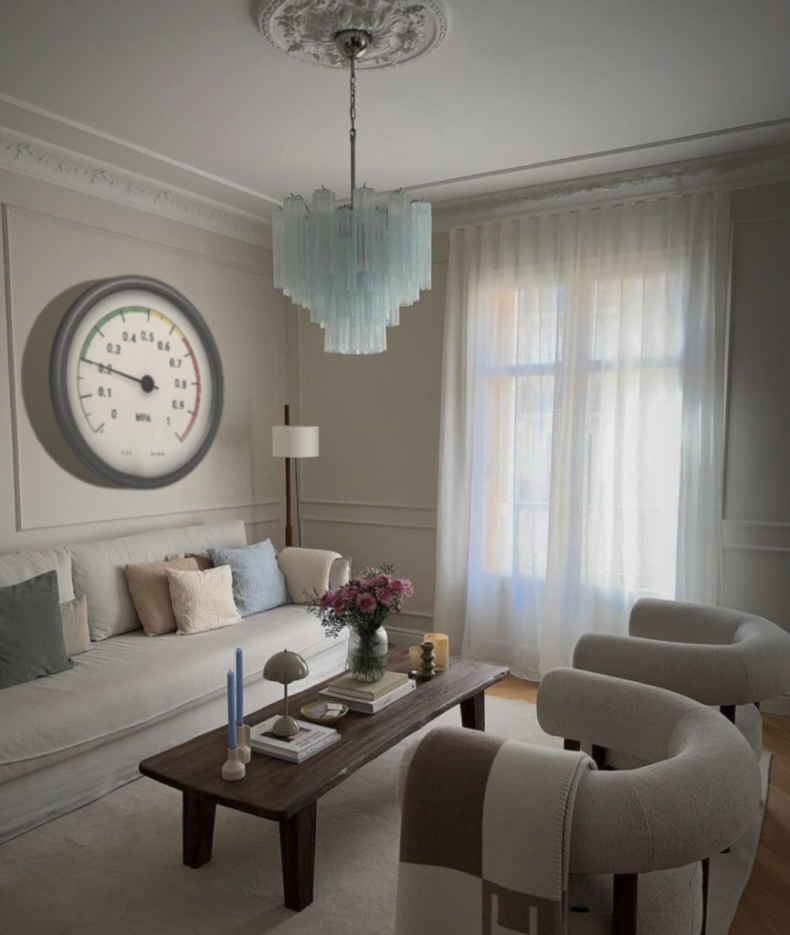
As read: 0.2 (MPa)
